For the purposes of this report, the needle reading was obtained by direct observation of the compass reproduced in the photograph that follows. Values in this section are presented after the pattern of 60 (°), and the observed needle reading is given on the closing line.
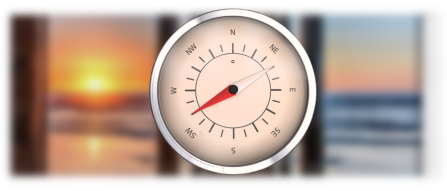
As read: 240 (°)
